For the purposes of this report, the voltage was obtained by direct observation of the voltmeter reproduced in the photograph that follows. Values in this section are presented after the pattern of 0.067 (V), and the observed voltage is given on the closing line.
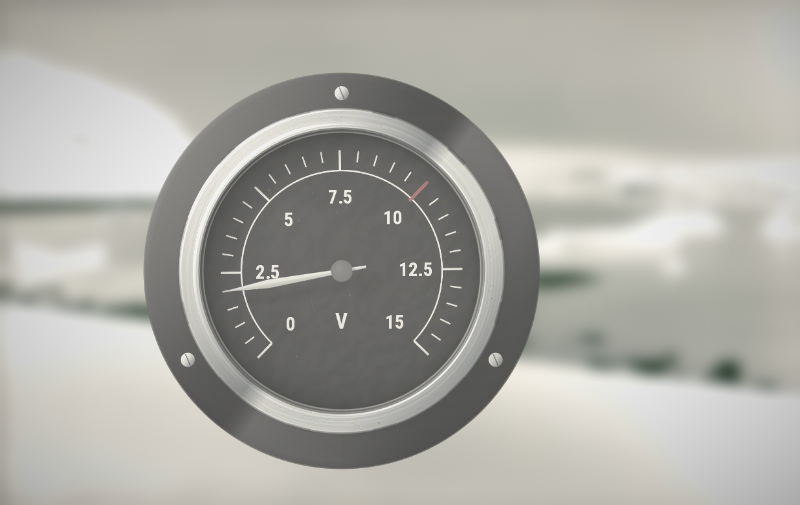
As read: 2 (V)
